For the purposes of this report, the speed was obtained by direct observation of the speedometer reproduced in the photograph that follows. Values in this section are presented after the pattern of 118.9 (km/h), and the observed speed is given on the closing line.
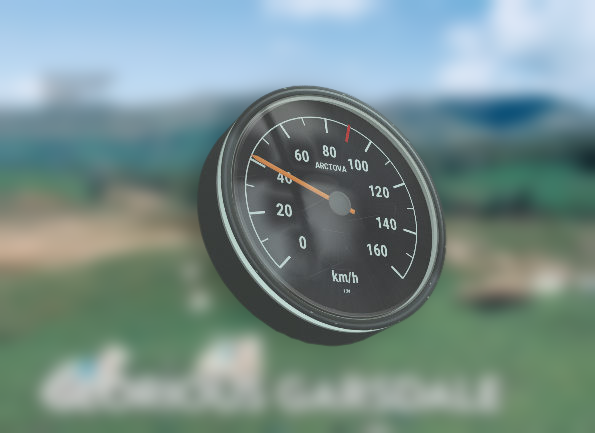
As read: 40 (km/h)
